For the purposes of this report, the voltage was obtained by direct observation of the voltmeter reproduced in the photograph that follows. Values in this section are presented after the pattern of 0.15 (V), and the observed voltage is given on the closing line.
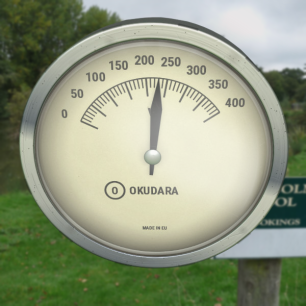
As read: 230 (V)
